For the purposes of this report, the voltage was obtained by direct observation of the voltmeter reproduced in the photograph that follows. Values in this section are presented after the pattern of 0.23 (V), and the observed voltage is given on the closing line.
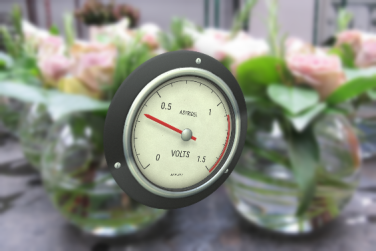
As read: 0.35 (V)
